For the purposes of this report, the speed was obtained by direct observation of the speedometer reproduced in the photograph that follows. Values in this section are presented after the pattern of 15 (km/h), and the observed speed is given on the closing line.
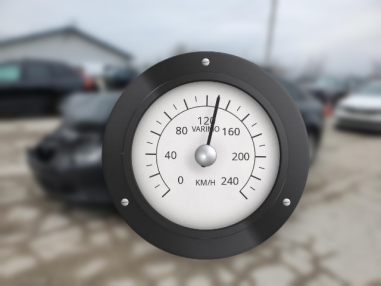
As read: 130 (km/h)
